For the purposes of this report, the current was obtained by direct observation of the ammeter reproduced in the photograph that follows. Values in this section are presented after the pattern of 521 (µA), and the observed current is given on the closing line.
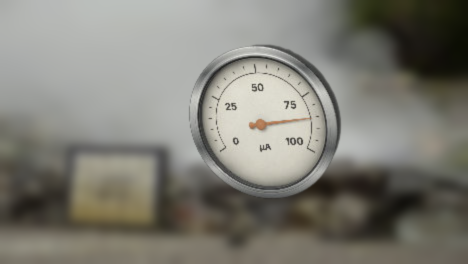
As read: 85 (µA)
